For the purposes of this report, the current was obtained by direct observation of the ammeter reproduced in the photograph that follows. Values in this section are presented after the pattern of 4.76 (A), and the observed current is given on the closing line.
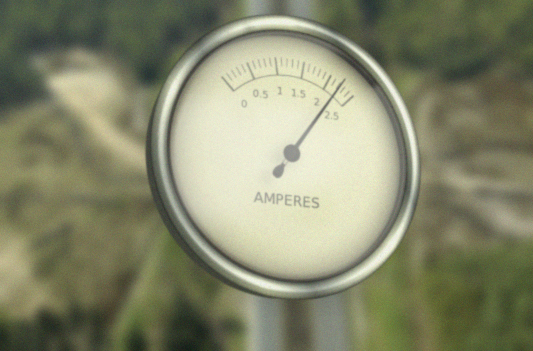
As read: 2.2 (A)
